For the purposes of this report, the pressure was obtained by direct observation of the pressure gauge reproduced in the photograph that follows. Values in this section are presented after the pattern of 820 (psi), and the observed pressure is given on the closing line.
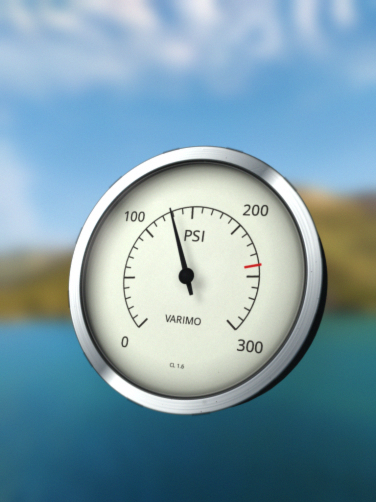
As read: 130 (psi)
